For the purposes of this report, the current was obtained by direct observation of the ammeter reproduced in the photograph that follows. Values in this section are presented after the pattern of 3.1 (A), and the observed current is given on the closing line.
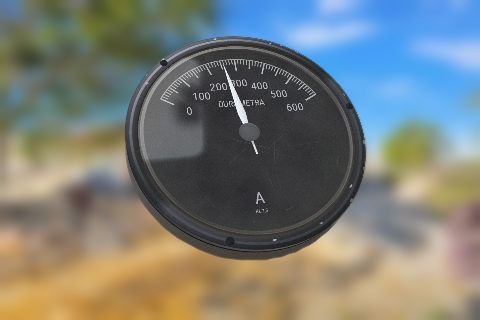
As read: 250 (A)
